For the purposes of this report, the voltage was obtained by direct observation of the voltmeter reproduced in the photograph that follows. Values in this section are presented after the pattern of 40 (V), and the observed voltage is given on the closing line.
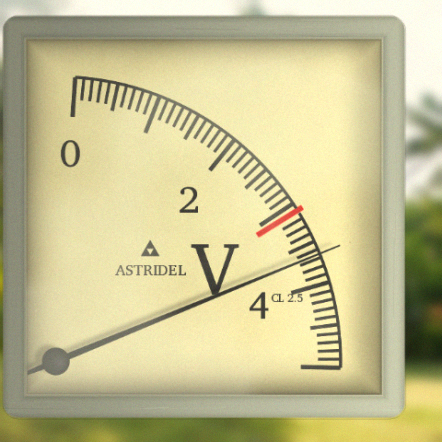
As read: 3.65 (V)
